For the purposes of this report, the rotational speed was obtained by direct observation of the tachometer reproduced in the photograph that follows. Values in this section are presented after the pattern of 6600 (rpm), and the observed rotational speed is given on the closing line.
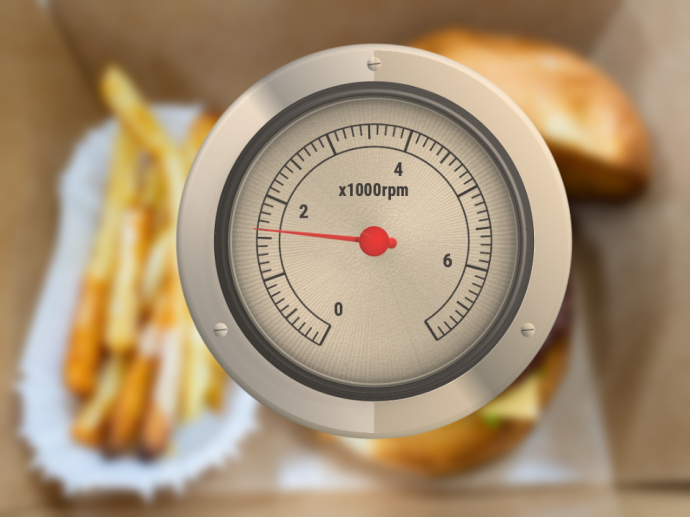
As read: 1600 (rpm)
